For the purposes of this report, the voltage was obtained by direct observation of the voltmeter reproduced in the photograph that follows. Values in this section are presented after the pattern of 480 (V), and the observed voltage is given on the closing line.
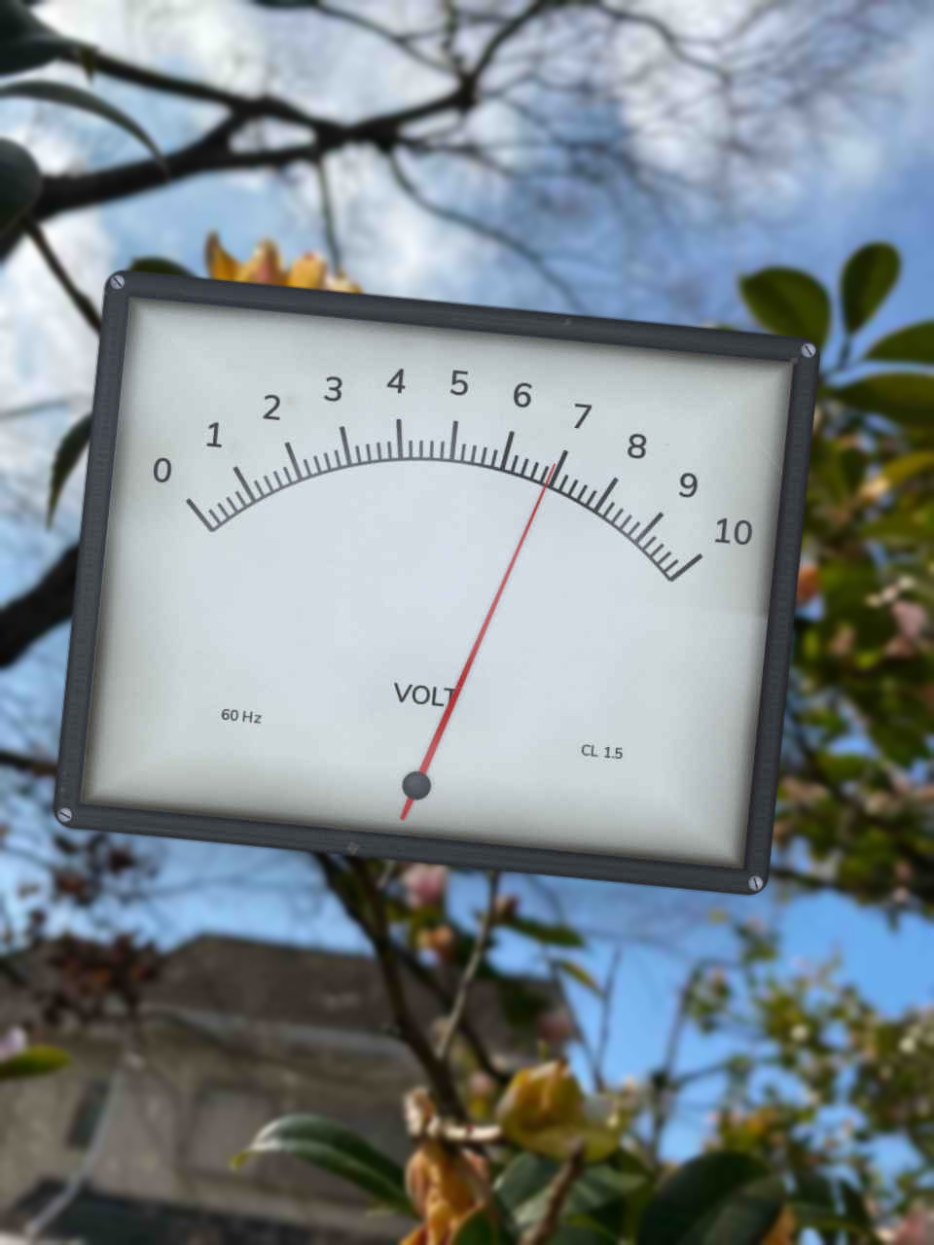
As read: 6.9 (V)
